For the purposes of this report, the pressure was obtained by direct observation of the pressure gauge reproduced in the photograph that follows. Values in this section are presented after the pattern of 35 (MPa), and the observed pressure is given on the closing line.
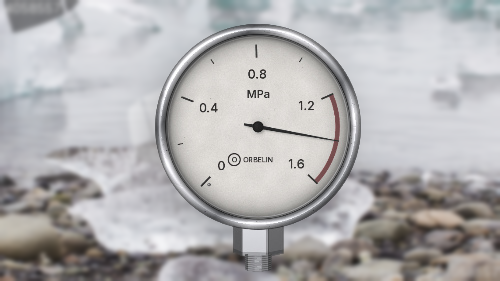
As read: 1.4 (MPa)
